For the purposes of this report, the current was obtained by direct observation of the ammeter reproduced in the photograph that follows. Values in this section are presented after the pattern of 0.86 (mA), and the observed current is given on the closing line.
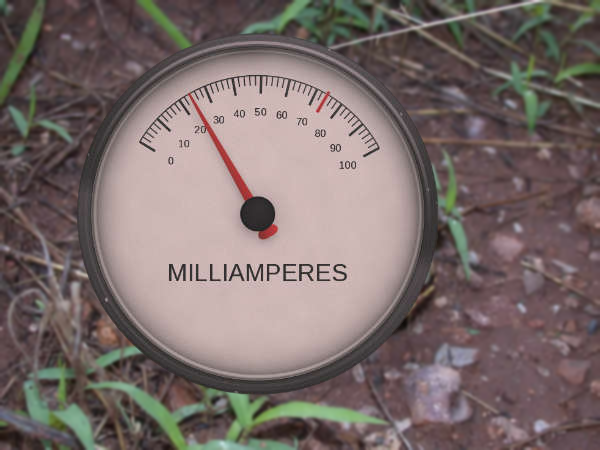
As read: 24 (mA)
